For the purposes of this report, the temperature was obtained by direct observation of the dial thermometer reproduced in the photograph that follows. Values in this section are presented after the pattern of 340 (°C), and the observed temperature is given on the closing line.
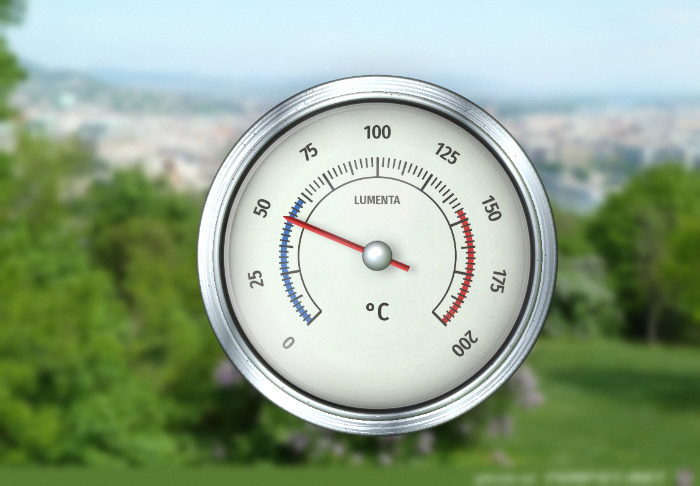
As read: 50 (°C)
